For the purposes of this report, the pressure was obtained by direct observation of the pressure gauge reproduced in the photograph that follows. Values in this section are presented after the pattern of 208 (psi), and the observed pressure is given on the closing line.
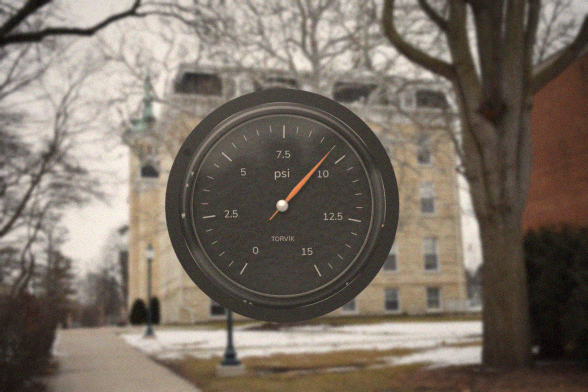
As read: 9.5 (psi)
